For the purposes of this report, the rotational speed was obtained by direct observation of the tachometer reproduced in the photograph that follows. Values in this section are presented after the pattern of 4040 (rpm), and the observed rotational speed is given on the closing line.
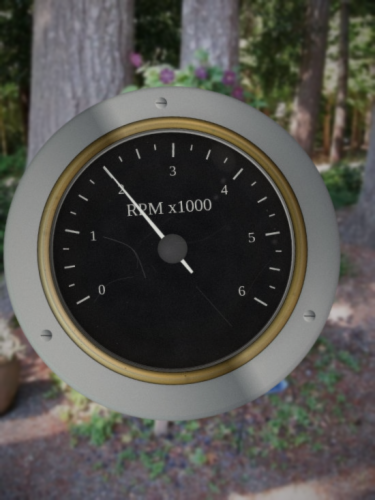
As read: 2000 (rpm)
